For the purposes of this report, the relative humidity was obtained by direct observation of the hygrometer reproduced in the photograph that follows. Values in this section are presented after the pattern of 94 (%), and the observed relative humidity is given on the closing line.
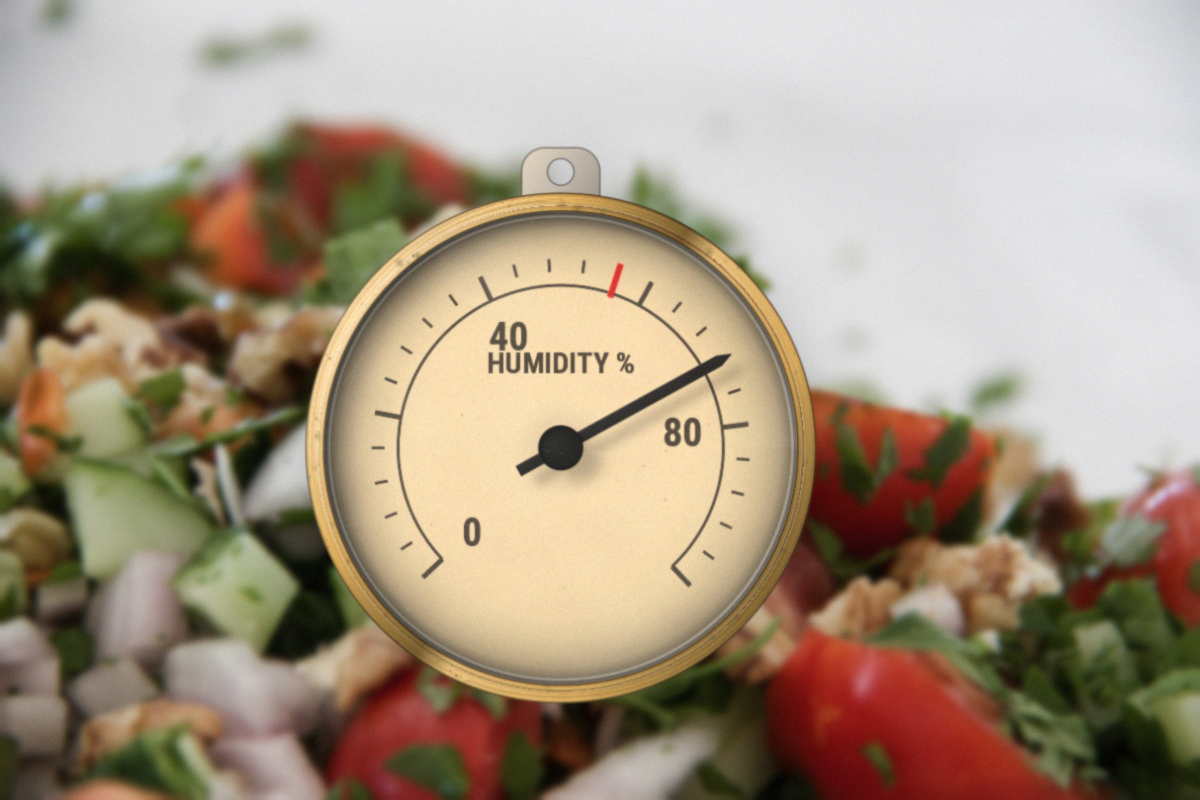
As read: 72 (%)
